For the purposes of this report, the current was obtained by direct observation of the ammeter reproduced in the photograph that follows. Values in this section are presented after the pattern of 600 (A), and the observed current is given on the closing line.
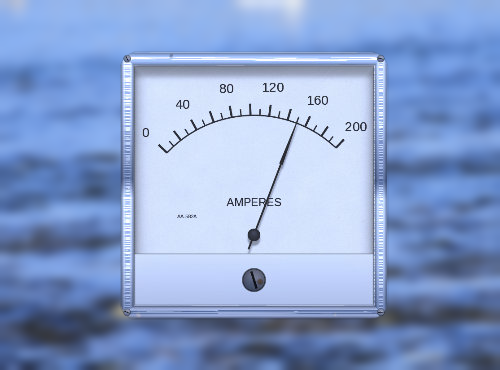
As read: 150 (A)
